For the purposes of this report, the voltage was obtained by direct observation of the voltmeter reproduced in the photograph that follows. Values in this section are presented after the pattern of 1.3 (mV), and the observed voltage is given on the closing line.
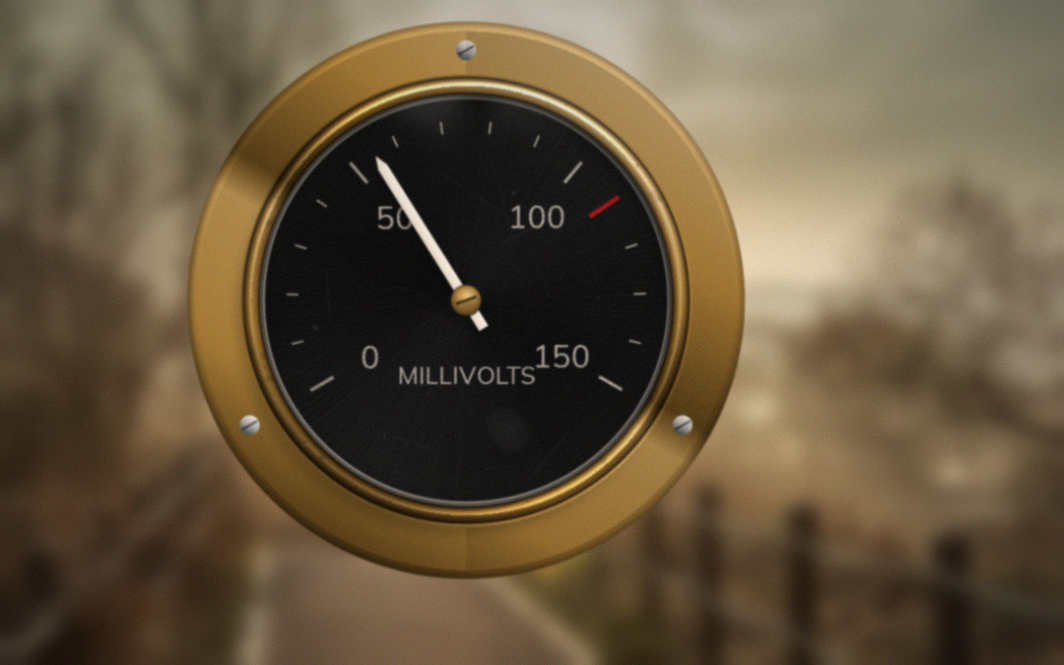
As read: 55 (mV)
